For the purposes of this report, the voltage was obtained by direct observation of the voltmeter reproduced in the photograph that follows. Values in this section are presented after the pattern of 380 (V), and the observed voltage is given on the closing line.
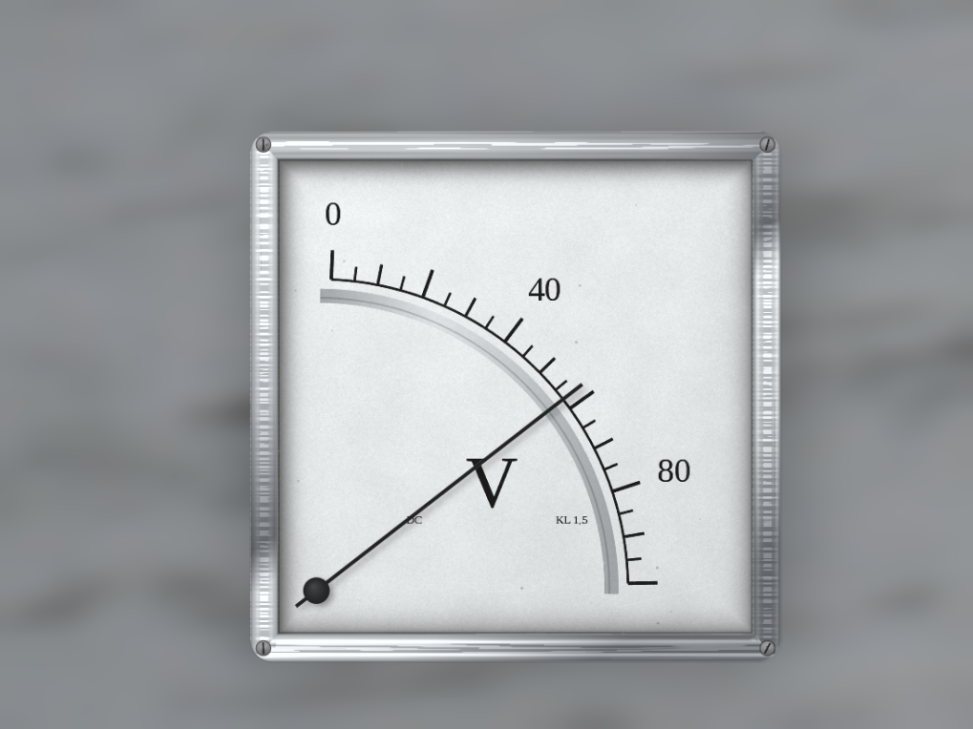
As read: 57.5 (V)
